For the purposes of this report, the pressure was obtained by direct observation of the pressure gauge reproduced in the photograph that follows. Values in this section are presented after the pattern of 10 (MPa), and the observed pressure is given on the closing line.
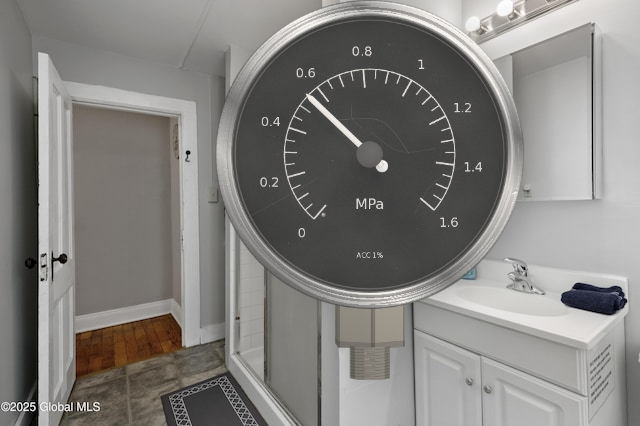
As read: 0.55 (MPa)
